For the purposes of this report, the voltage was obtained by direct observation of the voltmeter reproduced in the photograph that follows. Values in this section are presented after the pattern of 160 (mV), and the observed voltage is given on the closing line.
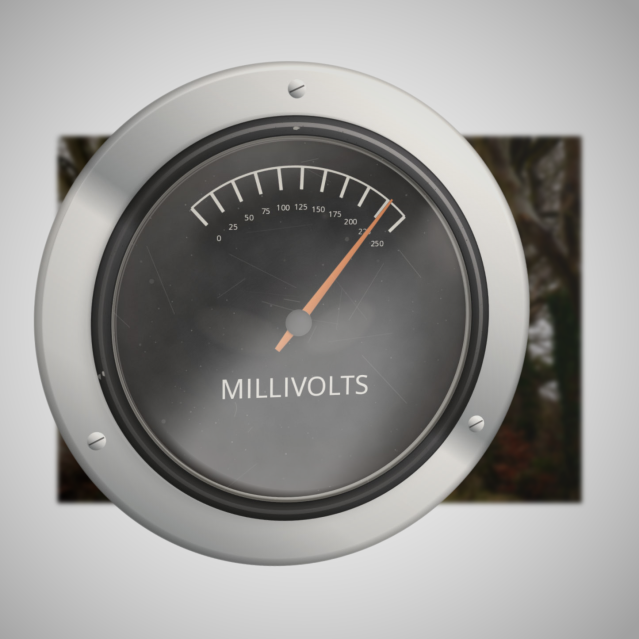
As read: 225 (mV)
